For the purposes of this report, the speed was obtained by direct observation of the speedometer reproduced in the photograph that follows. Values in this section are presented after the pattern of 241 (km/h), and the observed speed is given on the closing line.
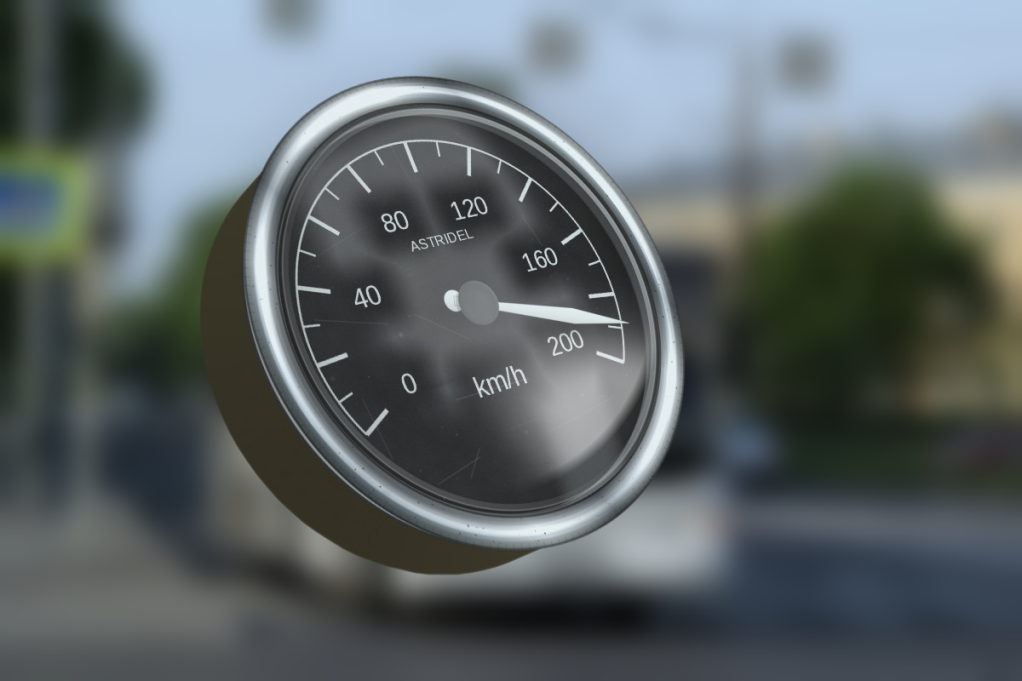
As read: 190 (km/h)
